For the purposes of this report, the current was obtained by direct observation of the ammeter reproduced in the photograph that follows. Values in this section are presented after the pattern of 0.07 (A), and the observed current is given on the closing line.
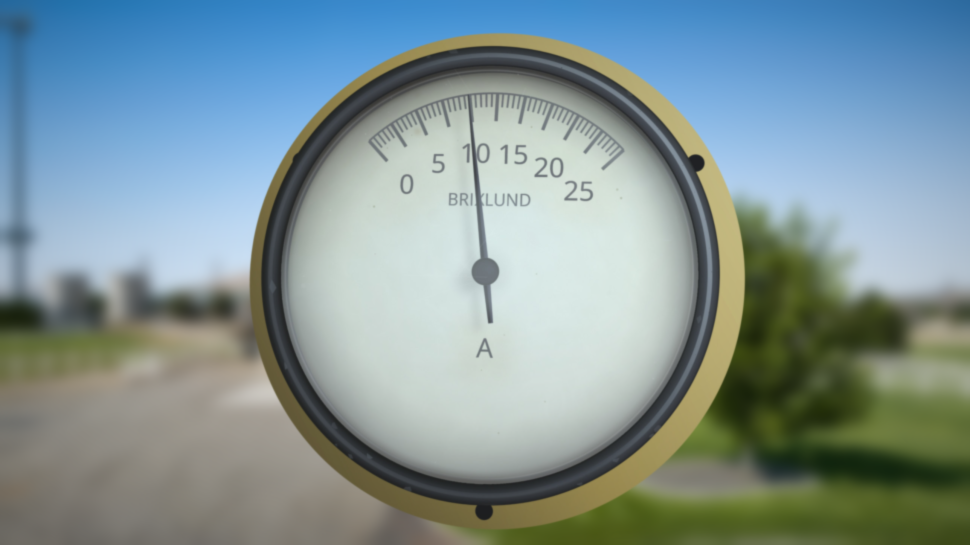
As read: 10 (A)
